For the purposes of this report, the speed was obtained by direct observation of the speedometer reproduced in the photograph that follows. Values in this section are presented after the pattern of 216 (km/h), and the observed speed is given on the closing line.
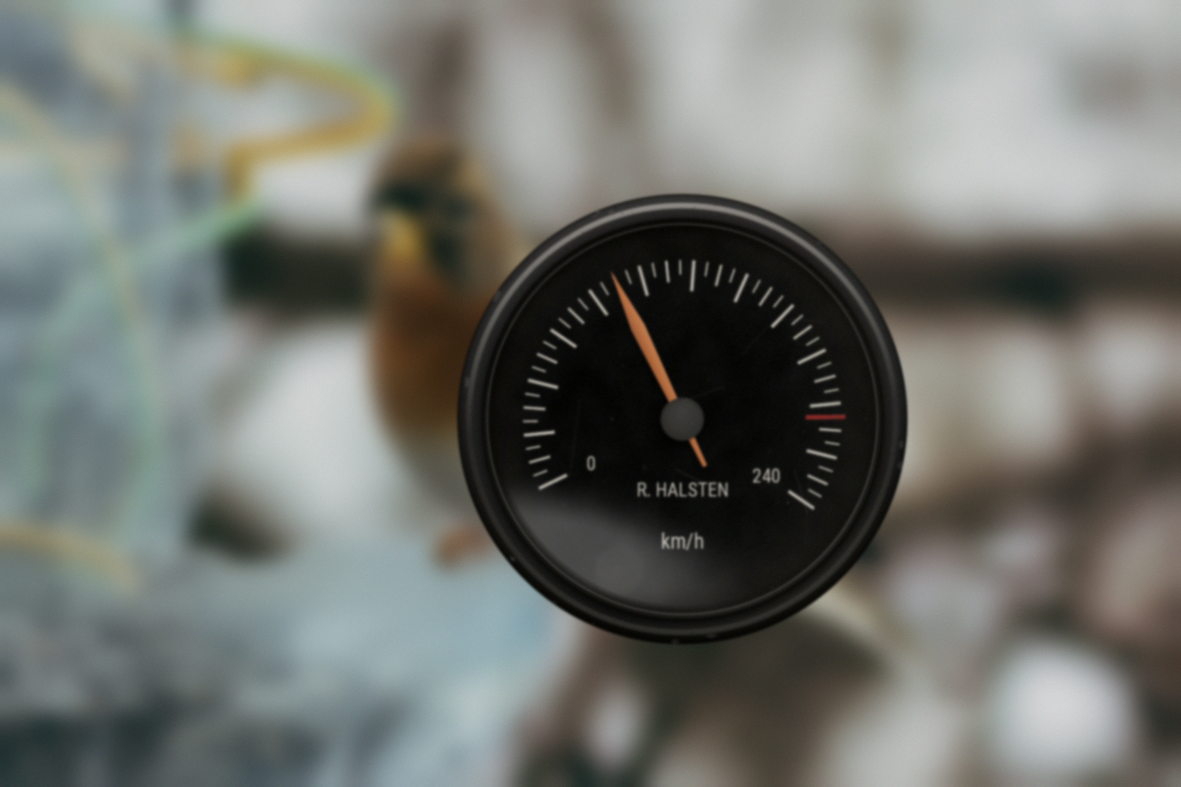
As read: 90 (km/h)
